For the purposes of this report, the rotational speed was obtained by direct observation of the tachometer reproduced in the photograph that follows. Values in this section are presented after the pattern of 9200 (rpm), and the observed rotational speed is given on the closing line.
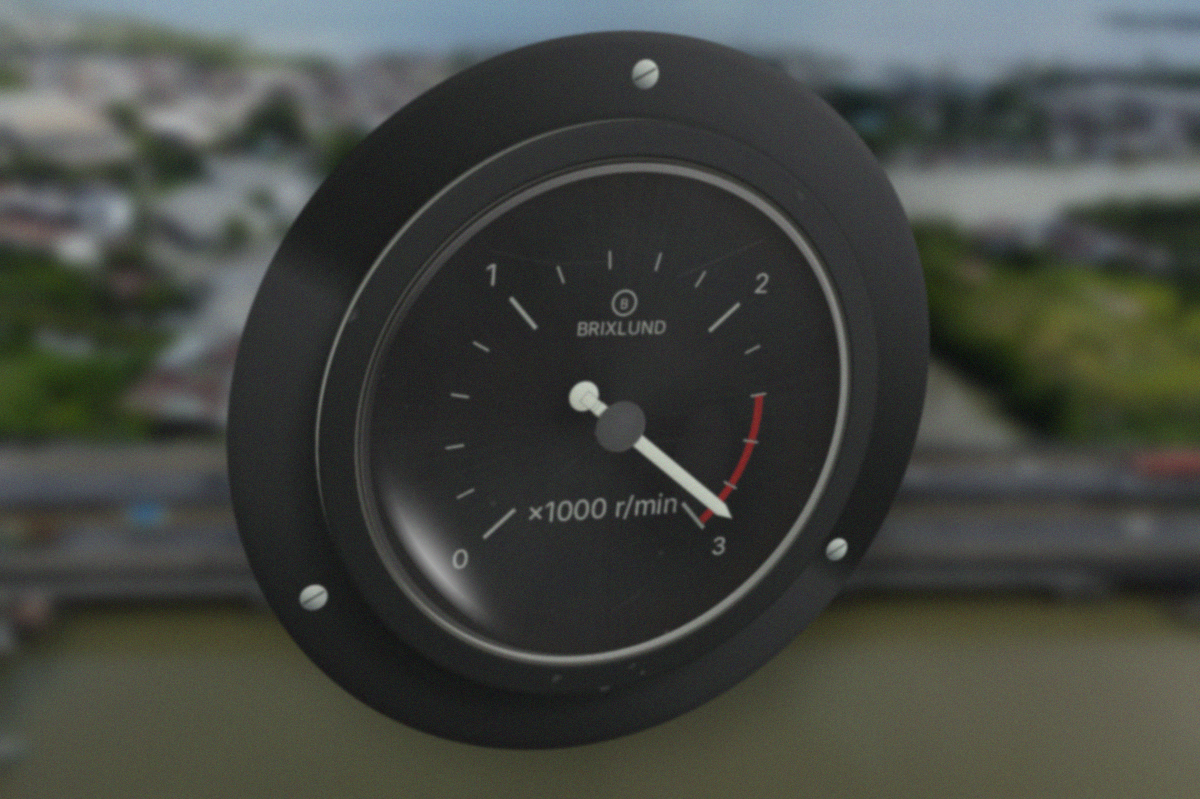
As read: 2900 (rpm)
